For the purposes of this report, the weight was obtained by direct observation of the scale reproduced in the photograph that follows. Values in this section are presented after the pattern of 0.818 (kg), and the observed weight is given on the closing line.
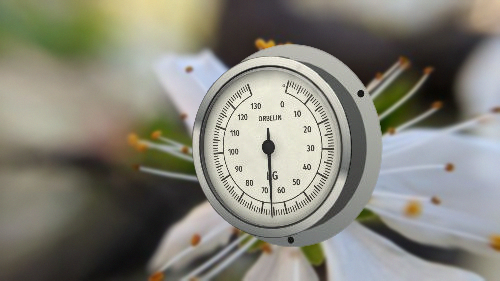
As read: 65 (kg)
